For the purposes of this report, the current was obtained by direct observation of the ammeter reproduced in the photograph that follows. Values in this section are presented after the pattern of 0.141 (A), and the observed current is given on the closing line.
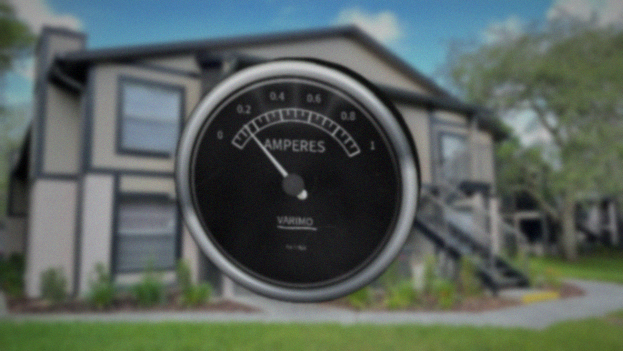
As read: 0.15 (A)
